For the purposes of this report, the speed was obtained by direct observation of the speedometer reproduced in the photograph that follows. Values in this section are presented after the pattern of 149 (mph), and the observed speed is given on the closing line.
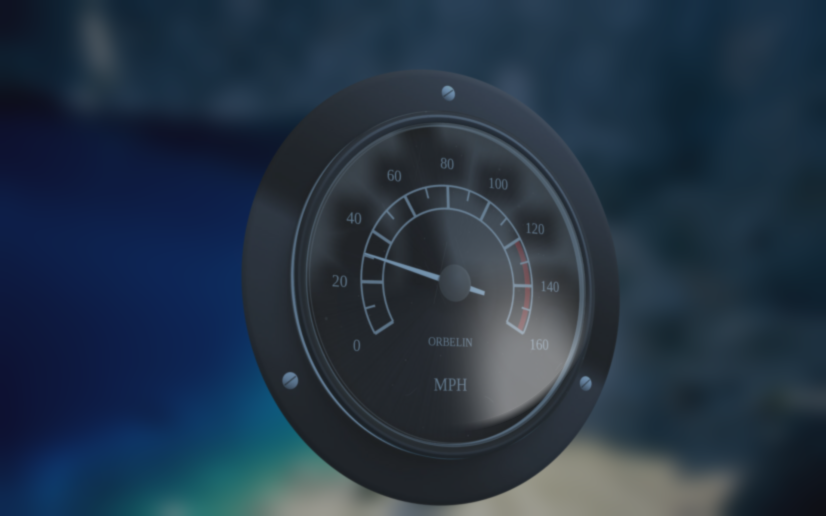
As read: 30 (mph)
